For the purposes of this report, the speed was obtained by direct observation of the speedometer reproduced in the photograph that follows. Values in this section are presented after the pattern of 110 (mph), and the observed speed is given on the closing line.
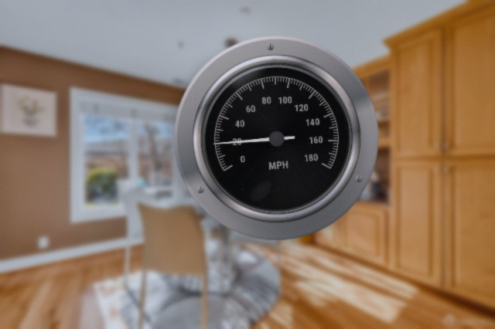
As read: 20 (mph)
